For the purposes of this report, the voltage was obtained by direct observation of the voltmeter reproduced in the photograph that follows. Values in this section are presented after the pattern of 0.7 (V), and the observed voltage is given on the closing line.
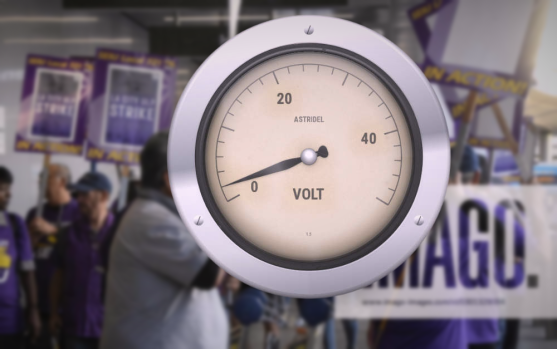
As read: 2 (V)
